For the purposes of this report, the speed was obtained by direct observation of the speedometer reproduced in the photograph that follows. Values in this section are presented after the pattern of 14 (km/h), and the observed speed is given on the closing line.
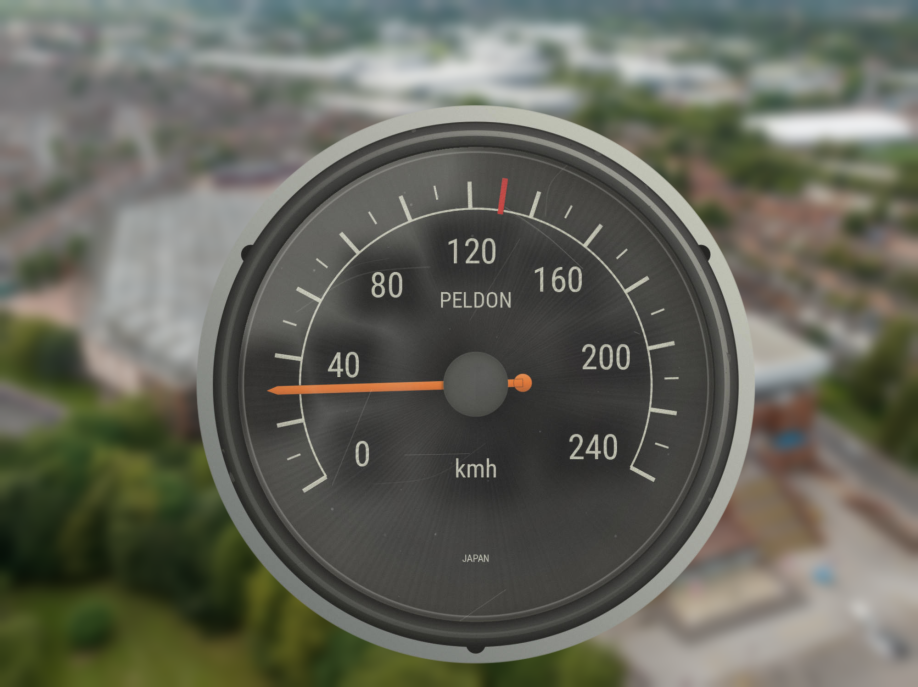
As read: 30 (km/h)
